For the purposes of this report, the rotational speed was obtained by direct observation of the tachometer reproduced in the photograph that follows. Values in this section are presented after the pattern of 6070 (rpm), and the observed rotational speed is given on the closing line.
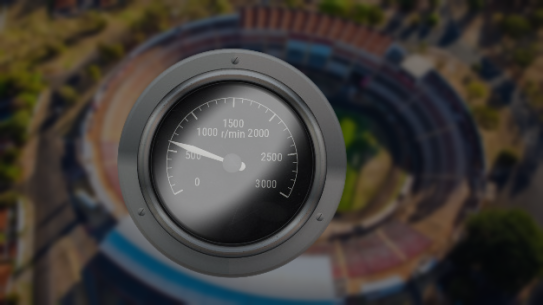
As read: 600 (rpm)
